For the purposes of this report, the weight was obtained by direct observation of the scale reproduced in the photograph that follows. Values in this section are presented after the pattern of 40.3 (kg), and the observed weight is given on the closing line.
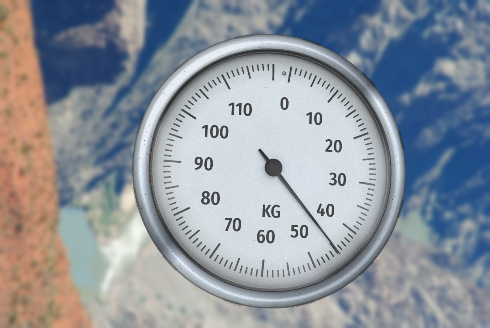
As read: 45 (kg)
